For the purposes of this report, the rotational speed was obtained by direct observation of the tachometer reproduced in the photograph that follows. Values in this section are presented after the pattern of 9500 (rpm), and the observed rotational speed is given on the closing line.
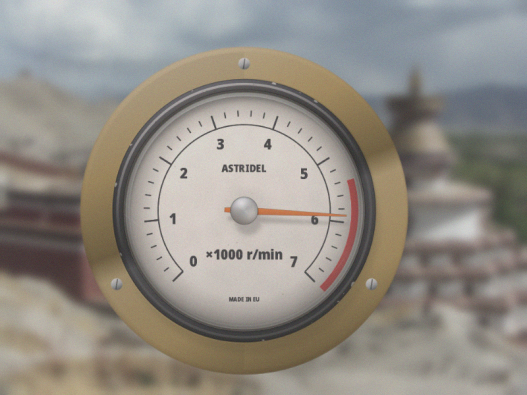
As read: 5900 (rpm)
